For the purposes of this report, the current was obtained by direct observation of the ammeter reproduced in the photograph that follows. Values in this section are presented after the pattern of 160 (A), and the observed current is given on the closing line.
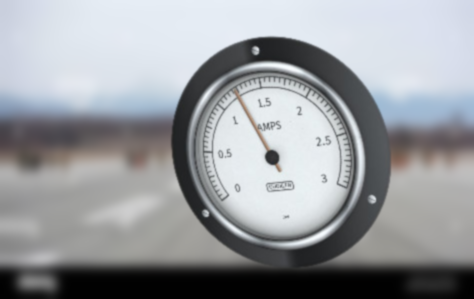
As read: 1.25 (A)
